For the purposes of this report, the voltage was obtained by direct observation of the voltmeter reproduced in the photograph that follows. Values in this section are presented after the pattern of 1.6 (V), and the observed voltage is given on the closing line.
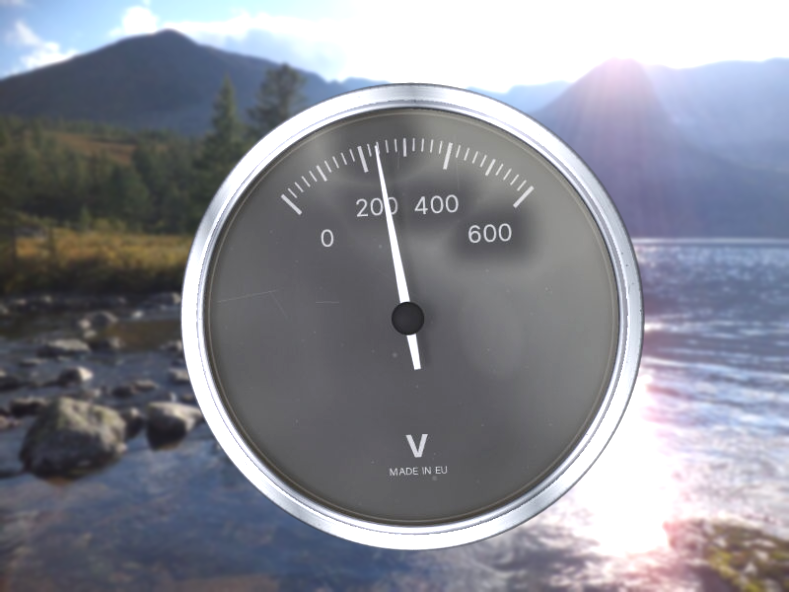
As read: 240 (V)
